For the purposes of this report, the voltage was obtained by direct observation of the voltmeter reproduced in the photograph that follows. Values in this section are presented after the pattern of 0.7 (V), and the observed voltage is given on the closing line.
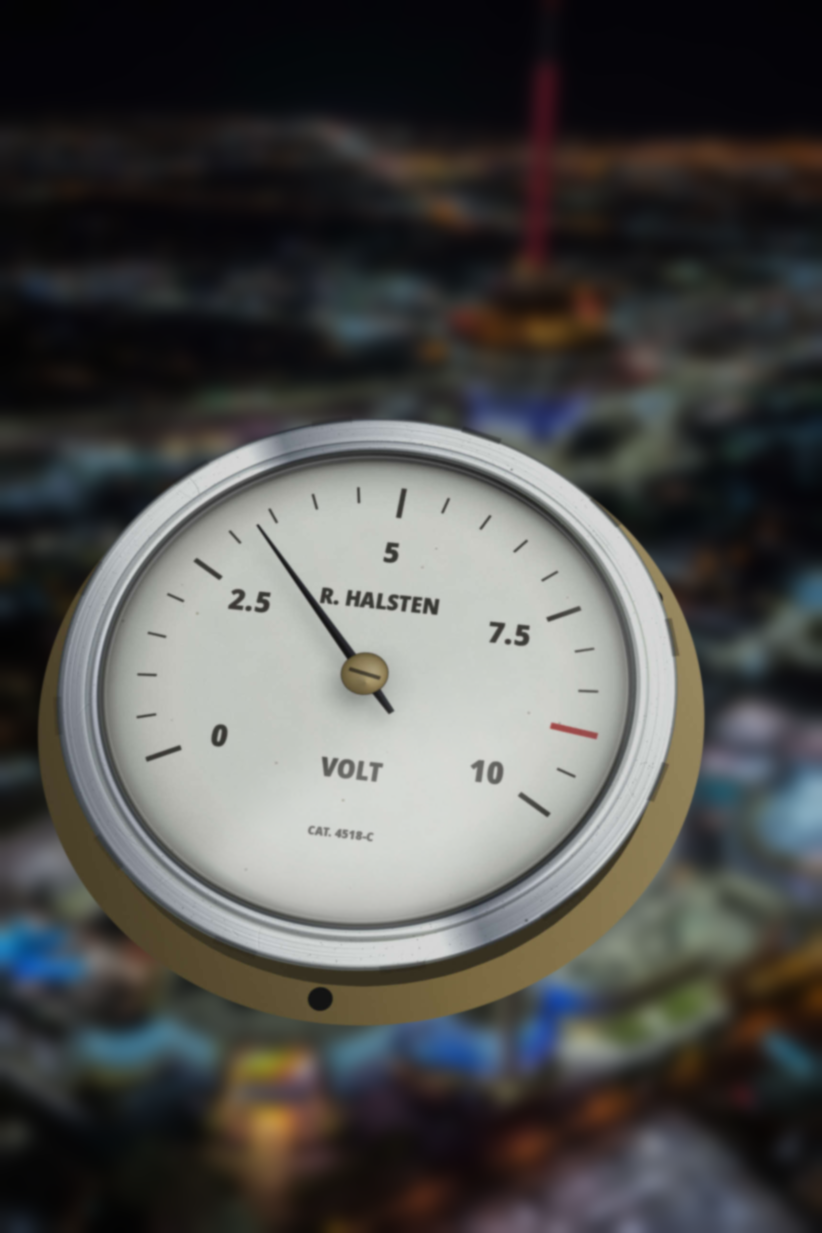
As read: 3.25 (V)
